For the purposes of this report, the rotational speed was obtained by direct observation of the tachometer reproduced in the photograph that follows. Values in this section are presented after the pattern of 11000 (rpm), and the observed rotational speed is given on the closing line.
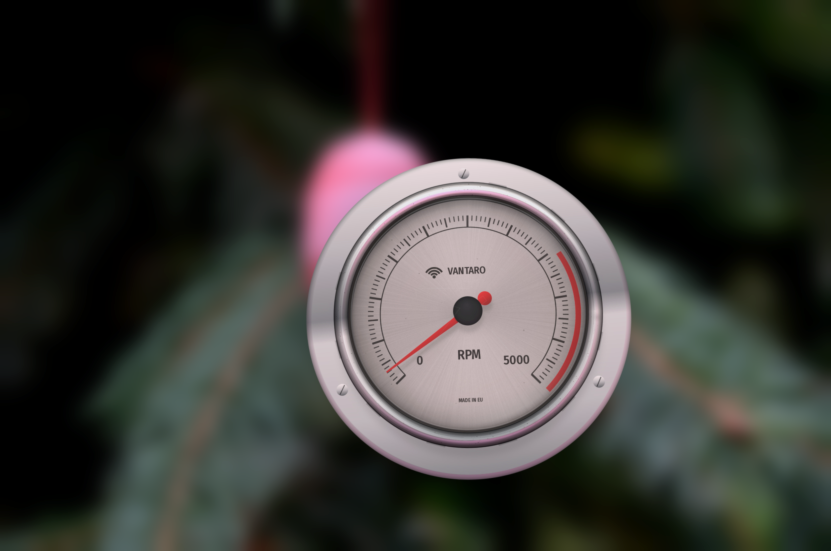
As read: 150 (rpm)
